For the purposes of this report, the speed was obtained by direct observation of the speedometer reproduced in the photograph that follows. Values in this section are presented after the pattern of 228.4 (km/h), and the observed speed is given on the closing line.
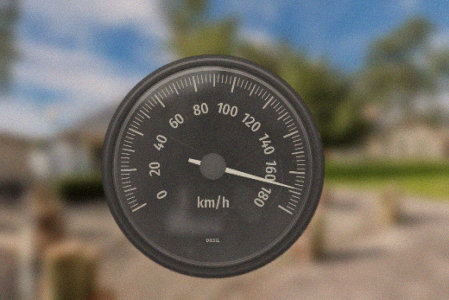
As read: 168 (km/h)
